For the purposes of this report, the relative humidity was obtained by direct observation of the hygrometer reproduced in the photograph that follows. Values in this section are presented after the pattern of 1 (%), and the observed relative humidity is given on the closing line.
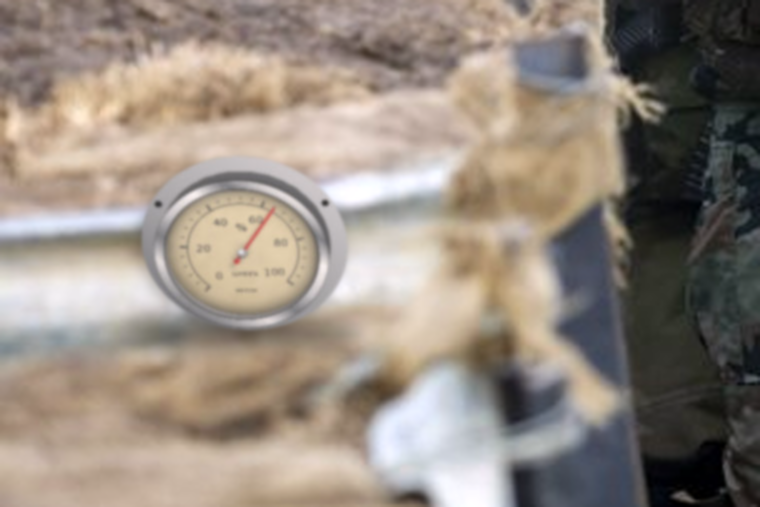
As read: 64 (%)
